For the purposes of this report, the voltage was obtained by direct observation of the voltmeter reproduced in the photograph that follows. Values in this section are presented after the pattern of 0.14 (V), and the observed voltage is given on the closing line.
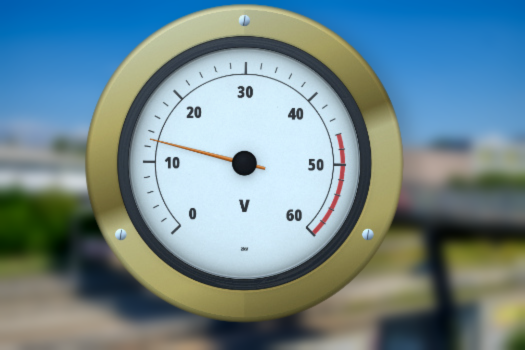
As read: 13 (V)
